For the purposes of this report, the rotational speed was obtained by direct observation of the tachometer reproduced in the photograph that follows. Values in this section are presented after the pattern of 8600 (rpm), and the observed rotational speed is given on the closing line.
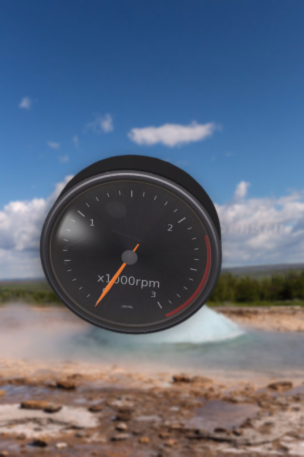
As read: 0 (rpm)
